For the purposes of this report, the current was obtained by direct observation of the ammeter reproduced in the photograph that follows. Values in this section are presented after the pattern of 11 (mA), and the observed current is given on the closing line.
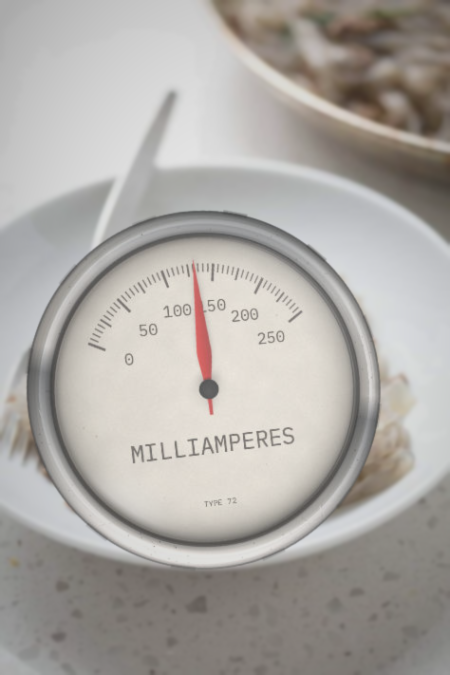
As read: 130 (mA)
